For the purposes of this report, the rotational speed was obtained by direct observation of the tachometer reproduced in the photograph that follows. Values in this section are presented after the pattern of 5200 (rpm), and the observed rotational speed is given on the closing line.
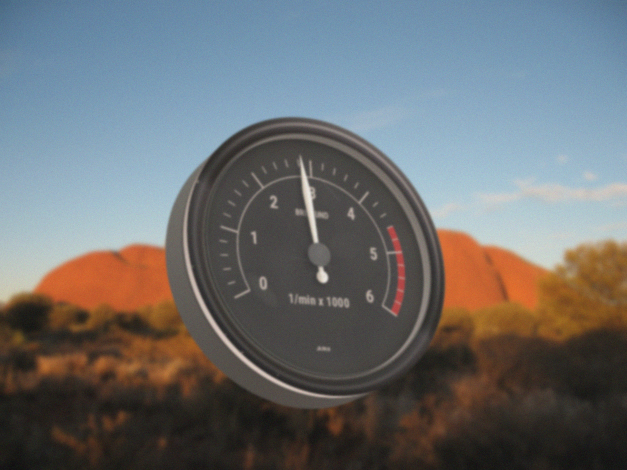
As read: 2800 (rpm)
